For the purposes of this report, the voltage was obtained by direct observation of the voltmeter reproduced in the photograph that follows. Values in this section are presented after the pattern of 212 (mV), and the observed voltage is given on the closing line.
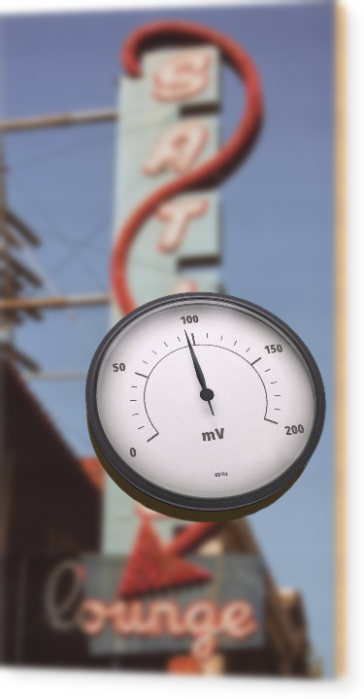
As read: 95 (mV)
